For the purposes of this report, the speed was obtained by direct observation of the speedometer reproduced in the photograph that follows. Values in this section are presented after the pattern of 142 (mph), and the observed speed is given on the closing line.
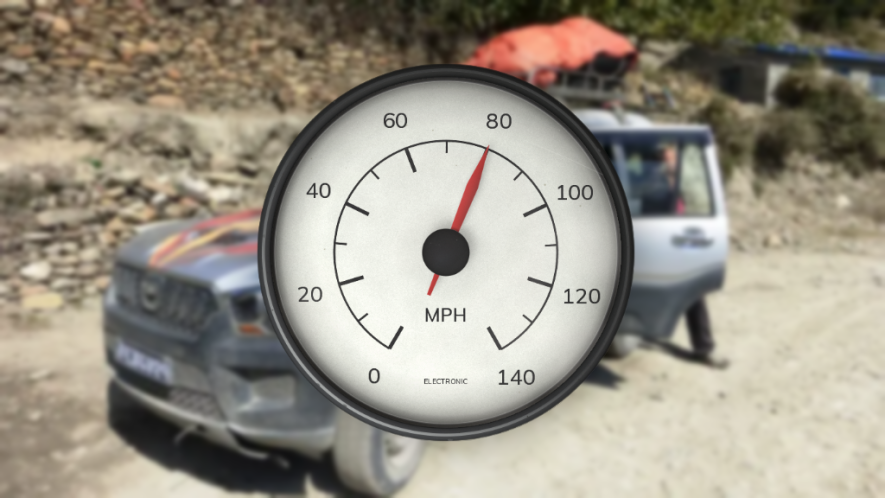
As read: 80 (mph)
